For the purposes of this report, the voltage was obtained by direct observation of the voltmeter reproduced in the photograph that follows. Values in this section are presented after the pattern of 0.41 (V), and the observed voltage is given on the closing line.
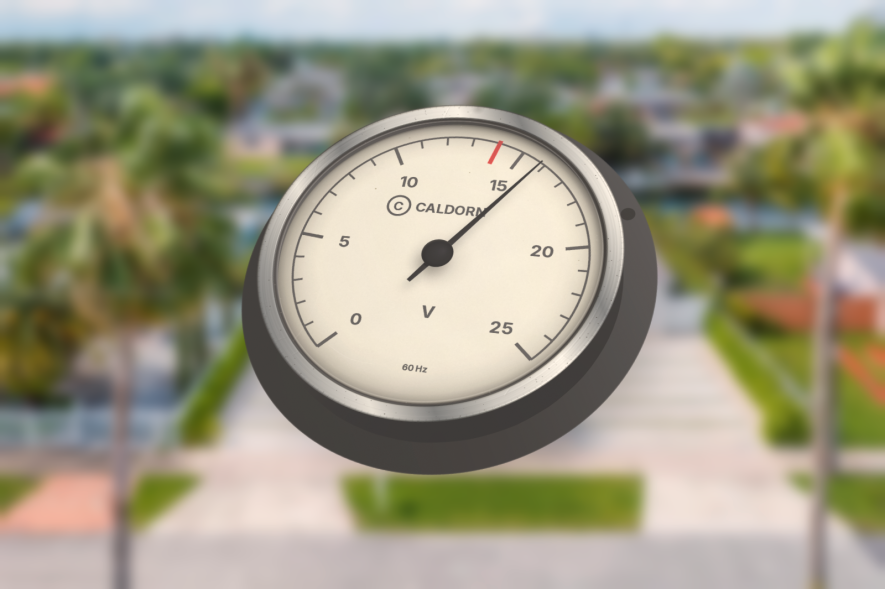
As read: 16 (V)
